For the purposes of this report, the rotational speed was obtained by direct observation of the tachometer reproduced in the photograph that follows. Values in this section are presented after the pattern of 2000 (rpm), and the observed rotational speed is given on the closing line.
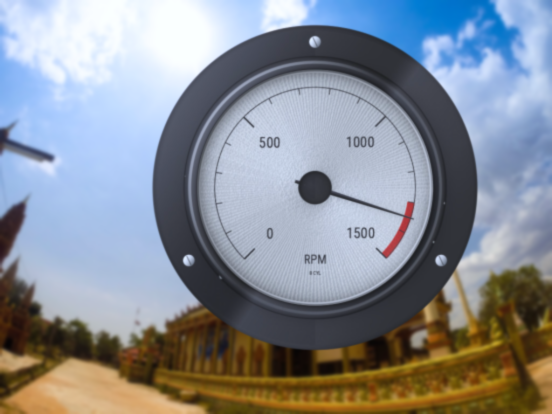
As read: 1350 (rpm)
